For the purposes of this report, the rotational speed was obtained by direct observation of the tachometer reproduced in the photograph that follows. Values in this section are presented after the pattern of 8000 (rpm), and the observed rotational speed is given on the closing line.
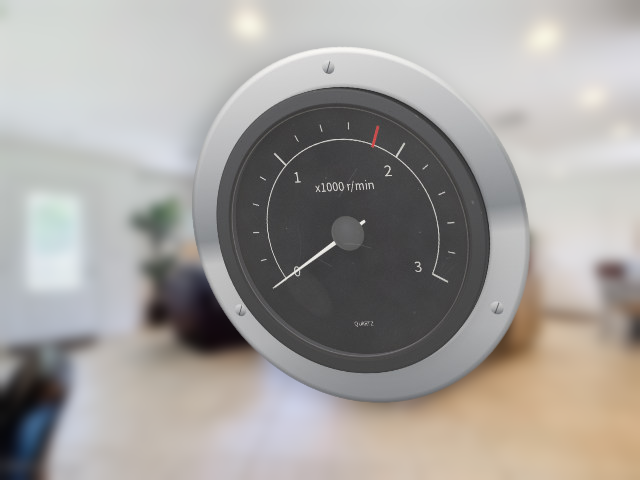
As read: 0 (rpm)
